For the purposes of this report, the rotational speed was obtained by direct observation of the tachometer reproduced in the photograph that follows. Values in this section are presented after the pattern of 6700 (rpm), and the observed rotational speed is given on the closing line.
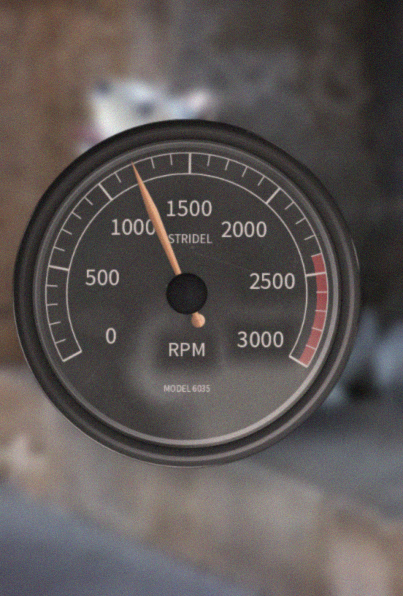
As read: 1200 (rpm)
